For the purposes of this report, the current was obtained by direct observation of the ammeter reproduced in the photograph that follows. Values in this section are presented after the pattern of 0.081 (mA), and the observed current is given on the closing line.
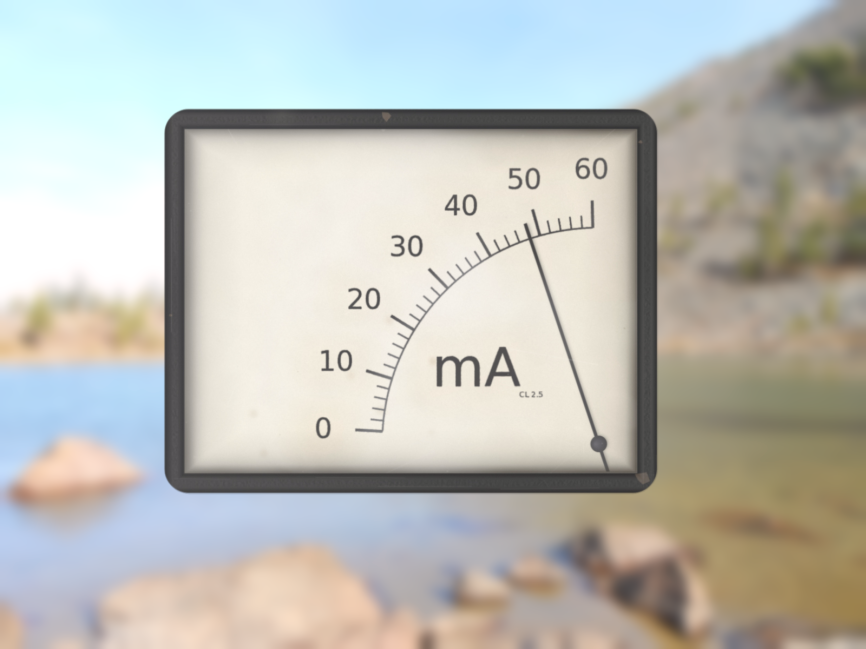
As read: 48 (mA)
